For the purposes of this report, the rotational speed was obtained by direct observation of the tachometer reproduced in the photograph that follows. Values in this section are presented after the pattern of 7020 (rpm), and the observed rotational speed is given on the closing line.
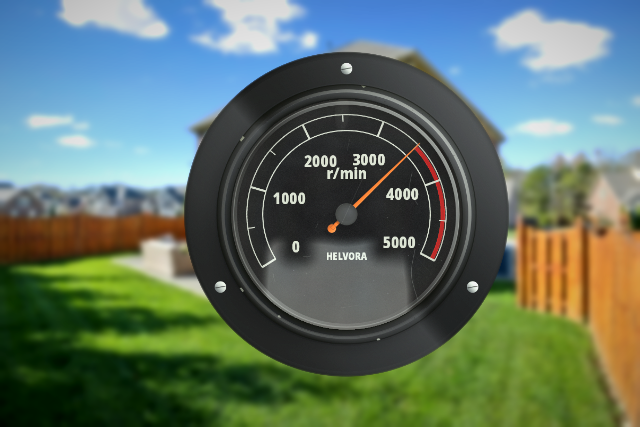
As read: 3500 (rpm)
